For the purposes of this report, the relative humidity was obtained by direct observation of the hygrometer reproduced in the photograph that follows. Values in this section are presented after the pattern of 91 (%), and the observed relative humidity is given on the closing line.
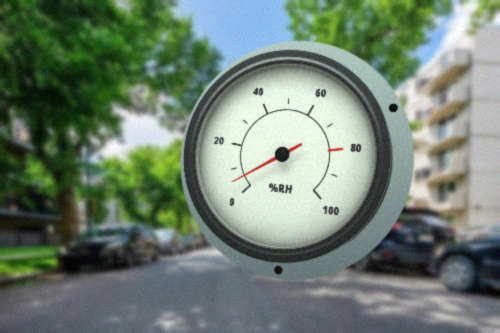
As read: 5 (%)
